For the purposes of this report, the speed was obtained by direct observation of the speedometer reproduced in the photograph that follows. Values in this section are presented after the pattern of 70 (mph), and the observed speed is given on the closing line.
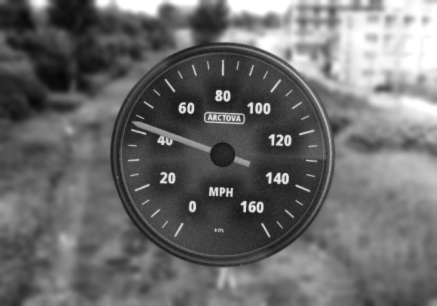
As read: 42.5 (mph)
